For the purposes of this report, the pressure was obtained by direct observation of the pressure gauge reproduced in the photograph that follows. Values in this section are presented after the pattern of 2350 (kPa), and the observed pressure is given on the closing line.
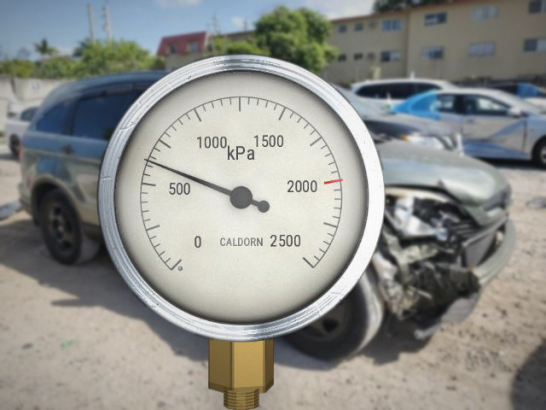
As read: 625 (kPa)
